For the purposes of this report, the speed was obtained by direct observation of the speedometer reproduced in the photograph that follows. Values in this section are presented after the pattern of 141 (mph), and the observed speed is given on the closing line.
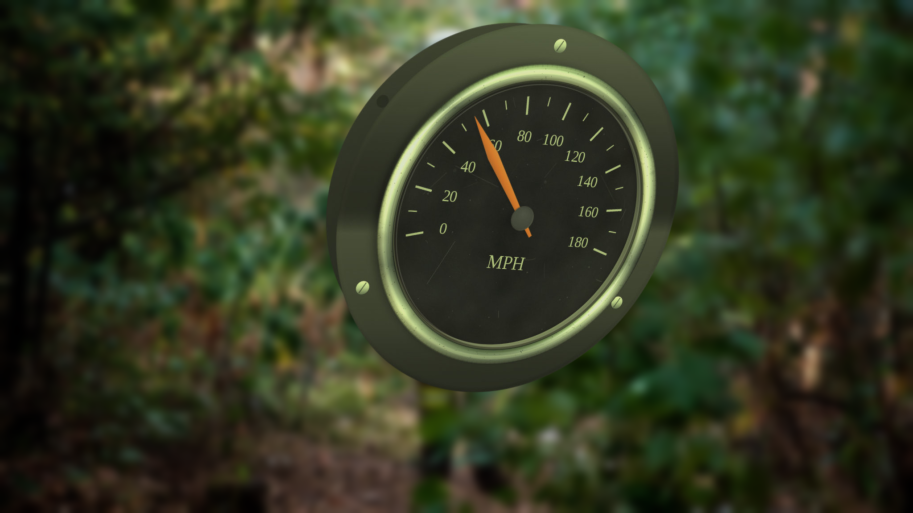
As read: 55 (mph)
